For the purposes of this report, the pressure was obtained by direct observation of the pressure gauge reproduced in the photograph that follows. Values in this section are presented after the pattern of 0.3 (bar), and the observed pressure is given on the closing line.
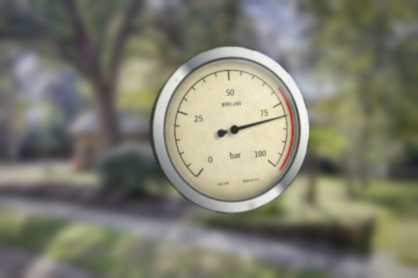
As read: 80 (bar)
